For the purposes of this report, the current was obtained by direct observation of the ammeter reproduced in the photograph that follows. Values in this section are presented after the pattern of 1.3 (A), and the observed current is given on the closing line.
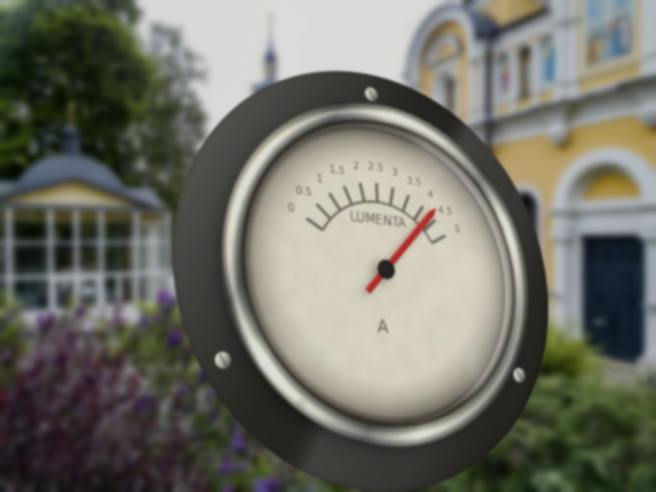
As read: 4.25 (A)
